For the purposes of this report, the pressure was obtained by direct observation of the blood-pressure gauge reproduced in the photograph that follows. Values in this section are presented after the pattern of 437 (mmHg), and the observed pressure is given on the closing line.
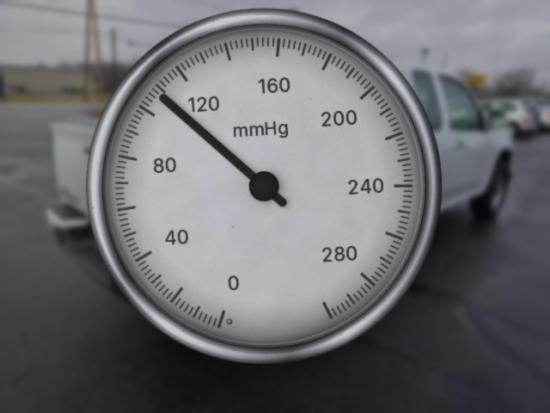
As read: 108 (mmHg)
